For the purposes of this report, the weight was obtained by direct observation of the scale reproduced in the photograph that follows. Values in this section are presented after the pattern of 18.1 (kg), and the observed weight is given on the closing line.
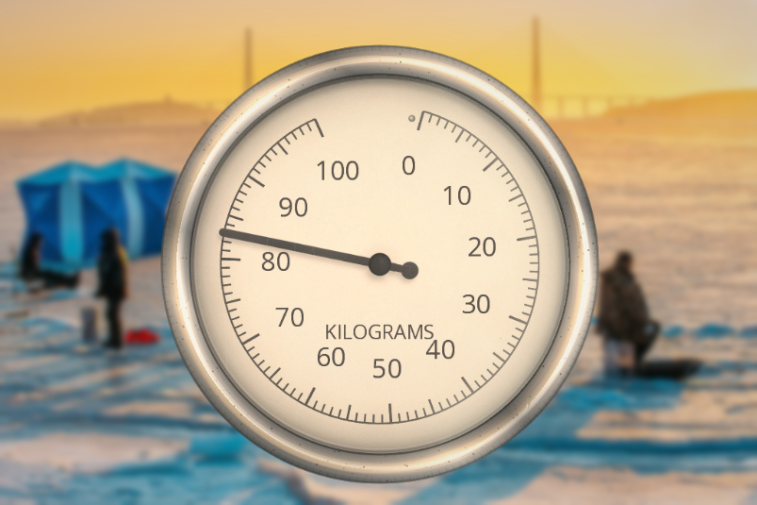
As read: 83 (kg)
